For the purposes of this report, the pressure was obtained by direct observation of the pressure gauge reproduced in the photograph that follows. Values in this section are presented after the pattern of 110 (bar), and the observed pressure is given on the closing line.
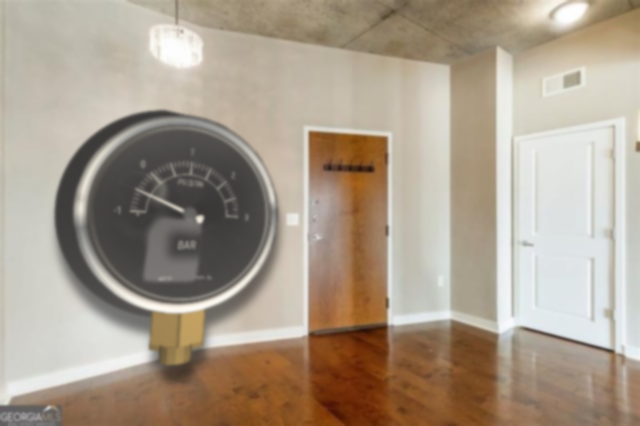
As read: -0.5 (bar)
